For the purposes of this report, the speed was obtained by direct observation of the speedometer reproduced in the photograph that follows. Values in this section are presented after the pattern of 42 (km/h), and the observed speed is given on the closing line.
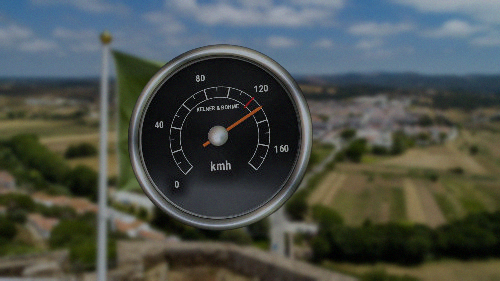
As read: 130 (km/h)
